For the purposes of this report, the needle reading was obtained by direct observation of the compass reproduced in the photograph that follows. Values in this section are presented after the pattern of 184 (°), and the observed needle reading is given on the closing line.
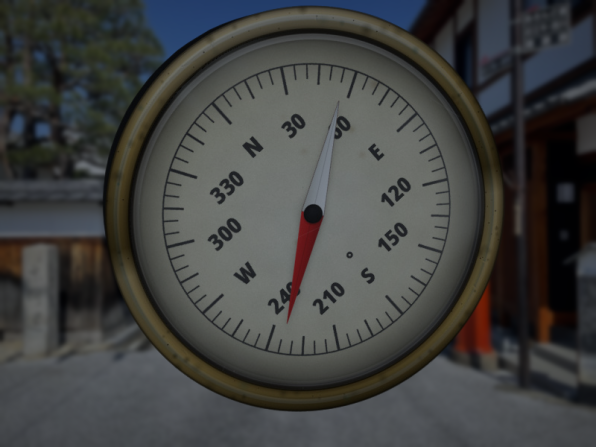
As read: 235 (°)
